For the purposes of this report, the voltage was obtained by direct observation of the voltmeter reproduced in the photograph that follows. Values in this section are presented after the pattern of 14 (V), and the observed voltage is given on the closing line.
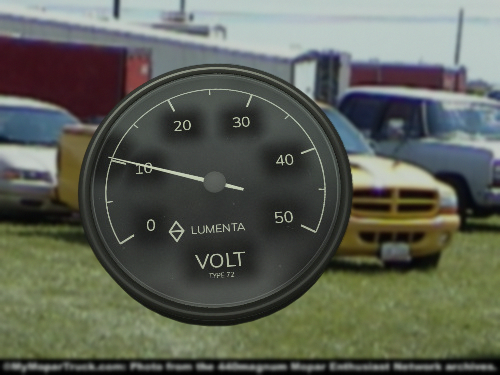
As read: 10 (V)
